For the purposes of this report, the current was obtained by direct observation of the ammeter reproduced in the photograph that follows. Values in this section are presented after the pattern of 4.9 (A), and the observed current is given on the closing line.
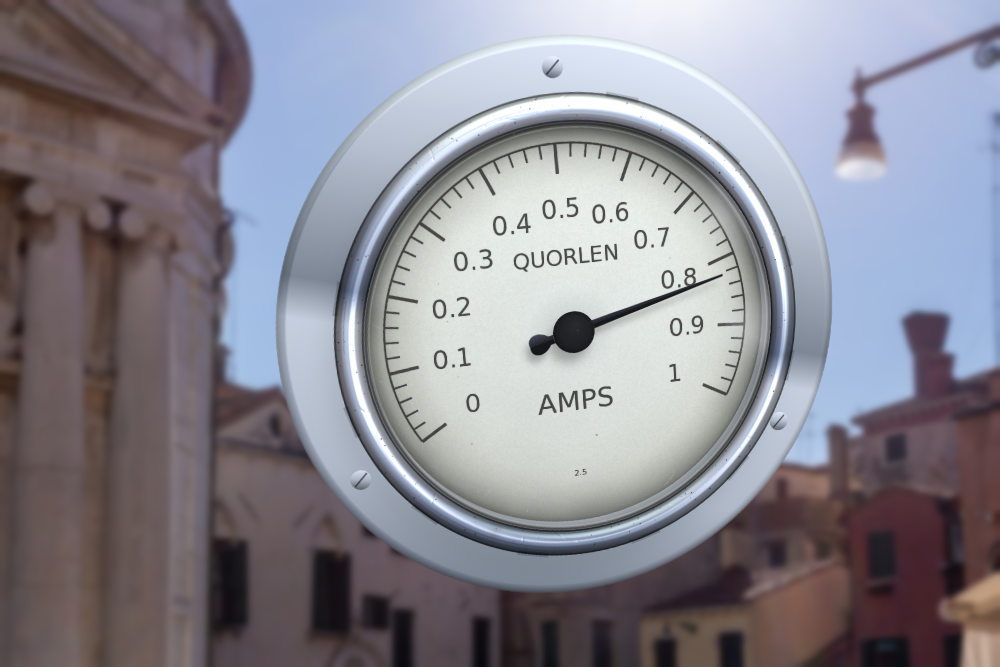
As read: 0.82 (A)
